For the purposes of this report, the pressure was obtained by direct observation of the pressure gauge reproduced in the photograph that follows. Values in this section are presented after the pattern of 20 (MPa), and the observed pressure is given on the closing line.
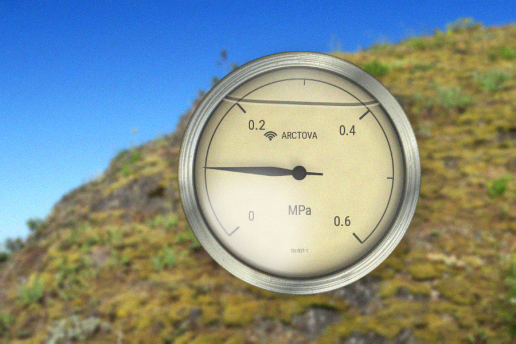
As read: 0.1 (MPa)
